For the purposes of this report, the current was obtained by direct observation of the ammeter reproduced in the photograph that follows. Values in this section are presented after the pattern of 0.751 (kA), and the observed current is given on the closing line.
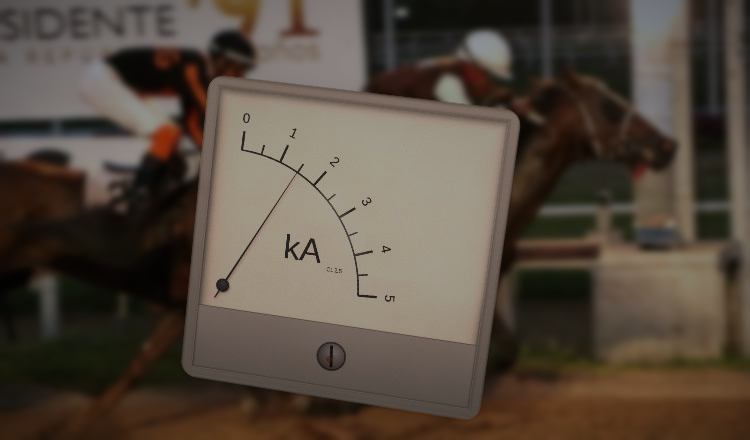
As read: 1.5 (kA)
